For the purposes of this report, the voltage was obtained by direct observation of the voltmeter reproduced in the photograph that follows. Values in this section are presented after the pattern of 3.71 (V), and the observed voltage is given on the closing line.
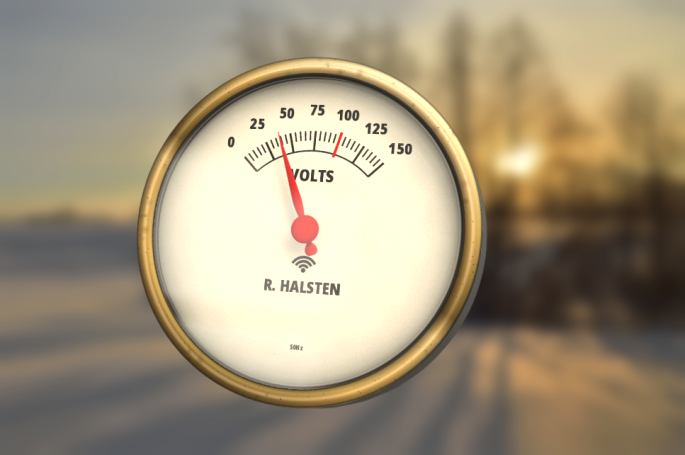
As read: 40 (V)
